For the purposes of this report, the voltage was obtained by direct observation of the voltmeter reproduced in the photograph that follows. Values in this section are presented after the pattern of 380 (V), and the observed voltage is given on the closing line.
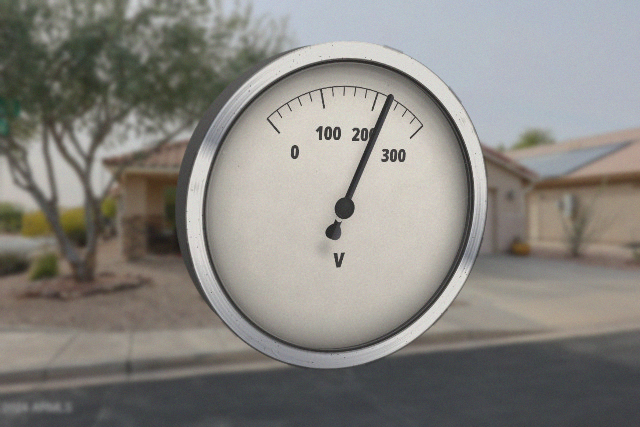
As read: 220 (V)
